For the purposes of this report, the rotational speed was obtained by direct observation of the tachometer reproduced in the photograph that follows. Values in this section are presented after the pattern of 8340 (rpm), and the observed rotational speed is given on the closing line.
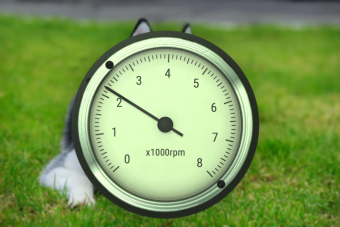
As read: 2200 (rpm)
